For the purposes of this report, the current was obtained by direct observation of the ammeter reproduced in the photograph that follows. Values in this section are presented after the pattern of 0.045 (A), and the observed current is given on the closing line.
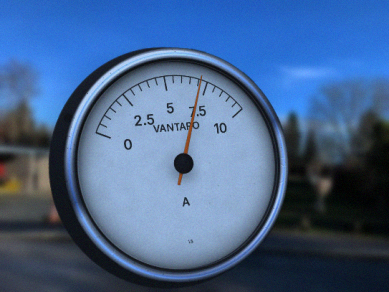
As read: 7 (A)
